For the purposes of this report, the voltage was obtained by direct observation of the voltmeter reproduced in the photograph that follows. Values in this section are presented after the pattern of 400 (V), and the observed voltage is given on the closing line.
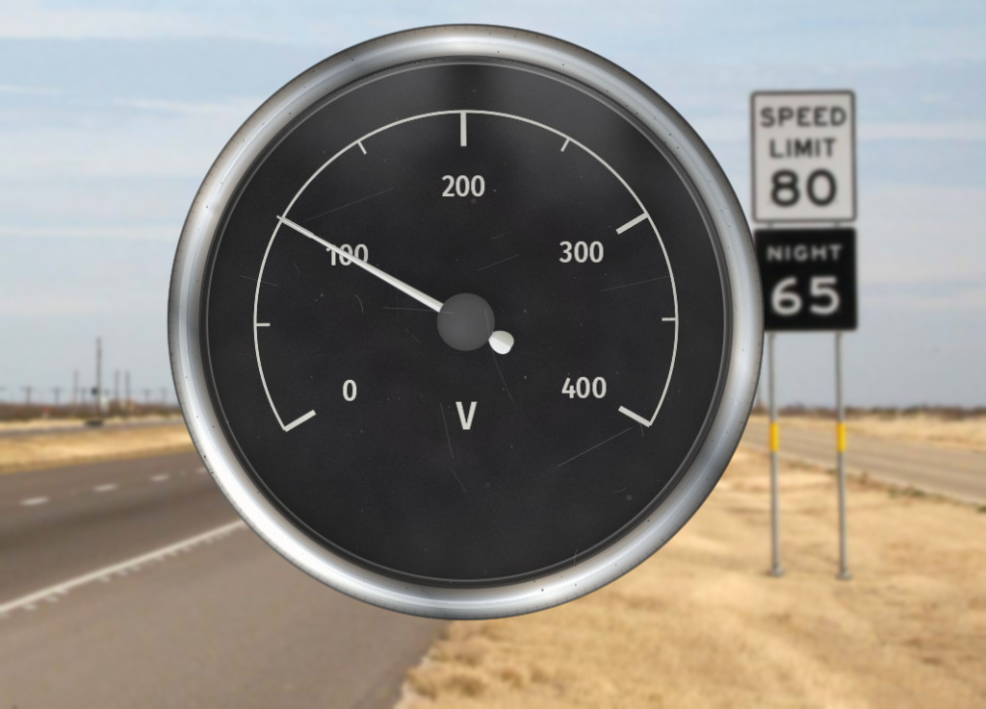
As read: 100 (V)
